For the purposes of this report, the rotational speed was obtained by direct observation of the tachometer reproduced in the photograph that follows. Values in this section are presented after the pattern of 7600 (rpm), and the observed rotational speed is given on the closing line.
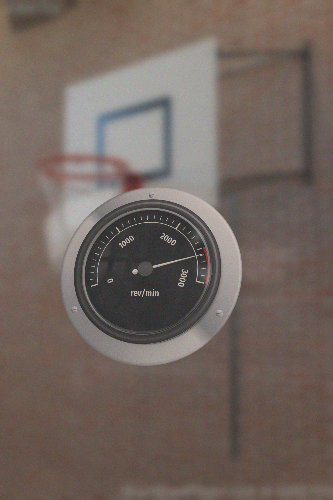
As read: 2600 (rpm)
